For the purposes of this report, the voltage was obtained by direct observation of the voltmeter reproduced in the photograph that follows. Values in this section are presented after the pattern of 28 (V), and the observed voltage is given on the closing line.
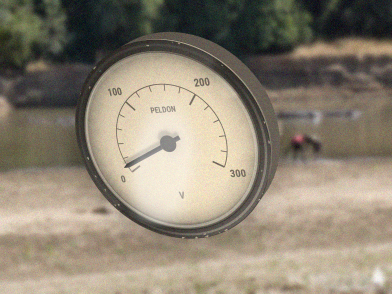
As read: 10 (V)
